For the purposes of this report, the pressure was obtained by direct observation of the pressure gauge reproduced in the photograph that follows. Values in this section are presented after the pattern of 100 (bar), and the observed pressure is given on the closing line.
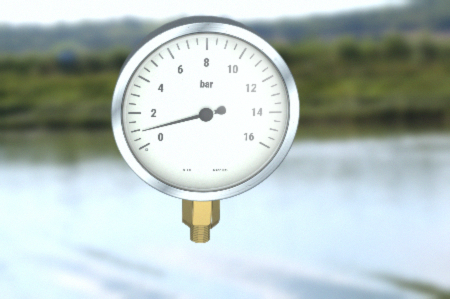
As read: 1 (bar)
